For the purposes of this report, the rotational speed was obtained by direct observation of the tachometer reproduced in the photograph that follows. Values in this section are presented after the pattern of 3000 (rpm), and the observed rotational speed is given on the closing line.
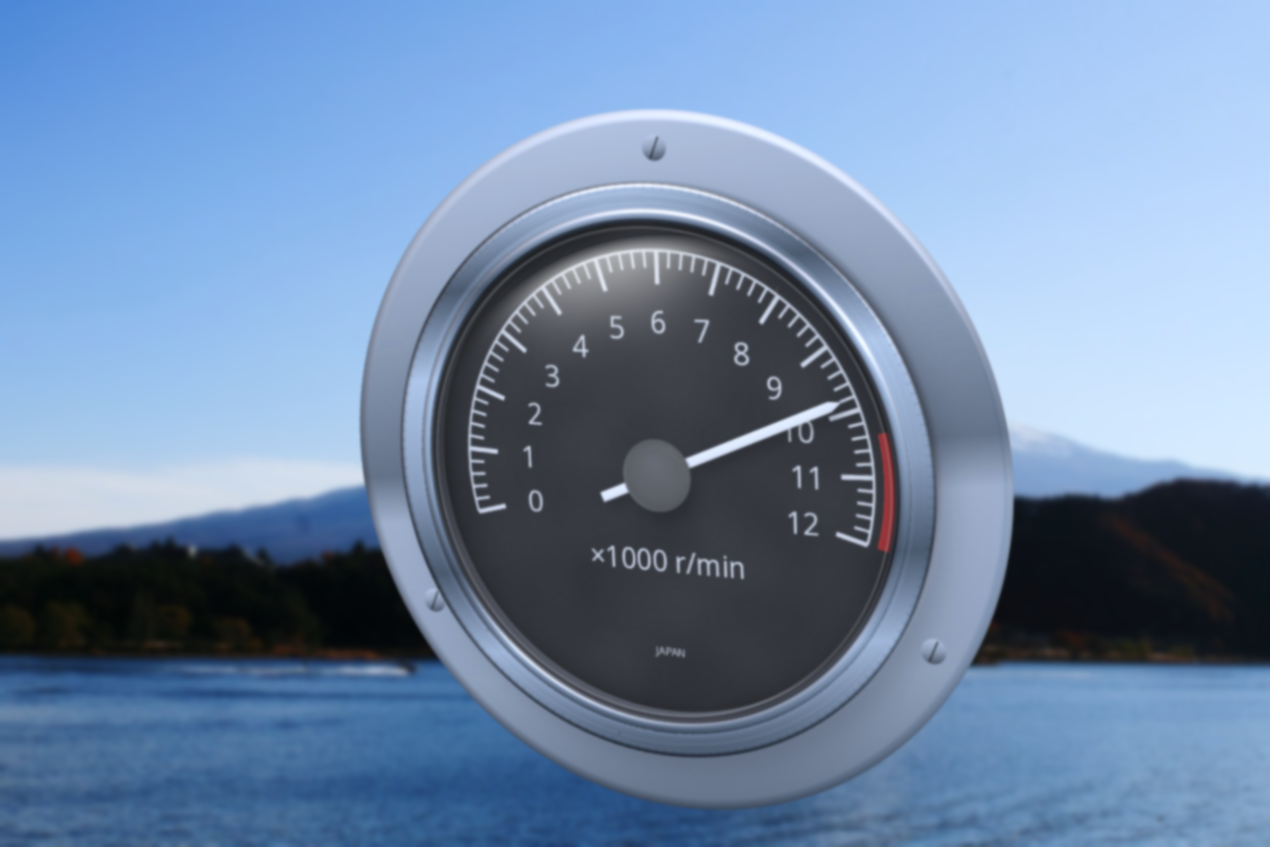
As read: 9800 (rpm)
